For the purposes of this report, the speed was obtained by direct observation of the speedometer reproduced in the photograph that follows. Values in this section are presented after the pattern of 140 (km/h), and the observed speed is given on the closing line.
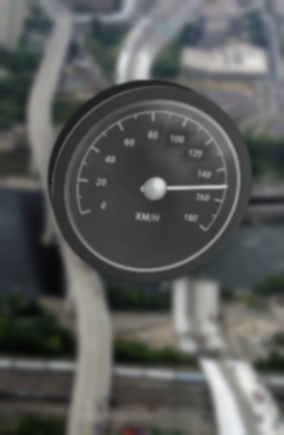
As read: 150 (km/h)
